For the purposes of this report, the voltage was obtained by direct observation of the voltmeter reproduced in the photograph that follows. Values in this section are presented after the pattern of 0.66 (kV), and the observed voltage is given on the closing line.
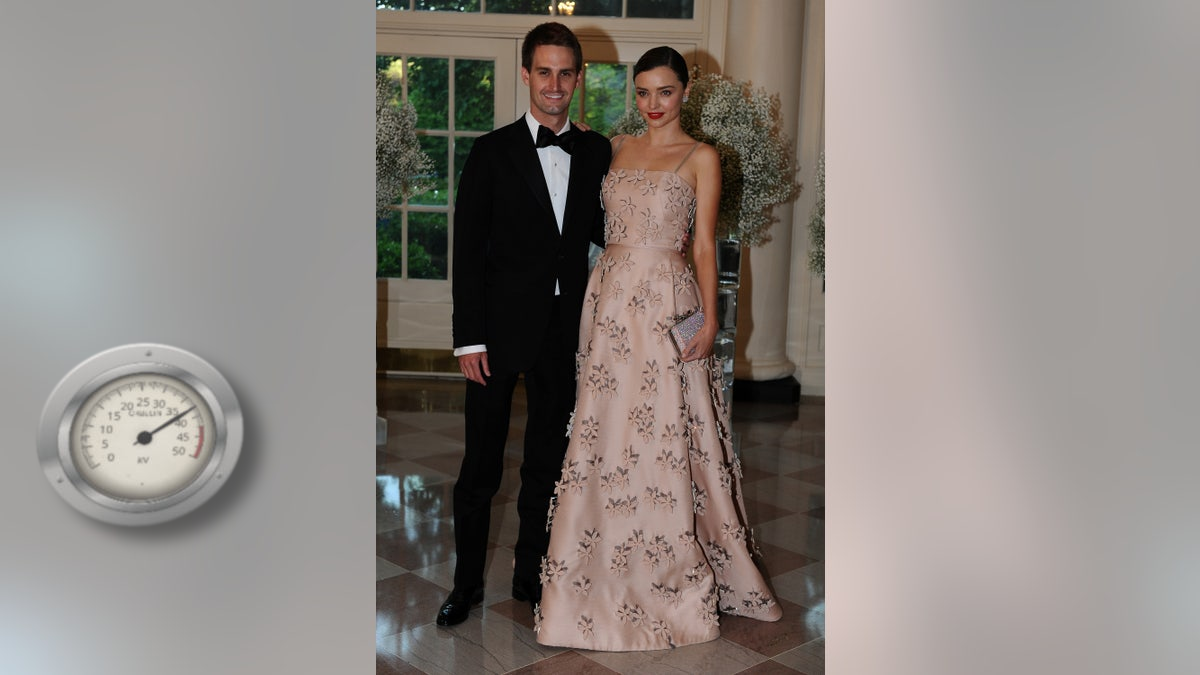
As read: 37.5 (kV)
